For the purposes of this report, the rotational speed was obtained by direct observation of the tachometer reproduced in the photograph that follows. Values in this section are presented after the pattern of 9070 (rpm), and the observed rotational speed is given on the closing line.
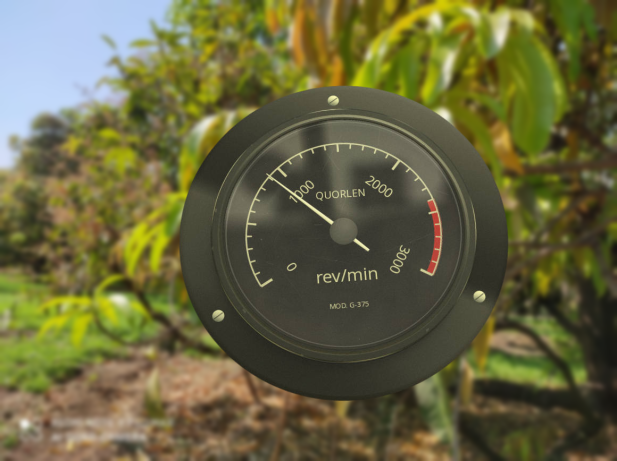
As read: 900 (rpm)
